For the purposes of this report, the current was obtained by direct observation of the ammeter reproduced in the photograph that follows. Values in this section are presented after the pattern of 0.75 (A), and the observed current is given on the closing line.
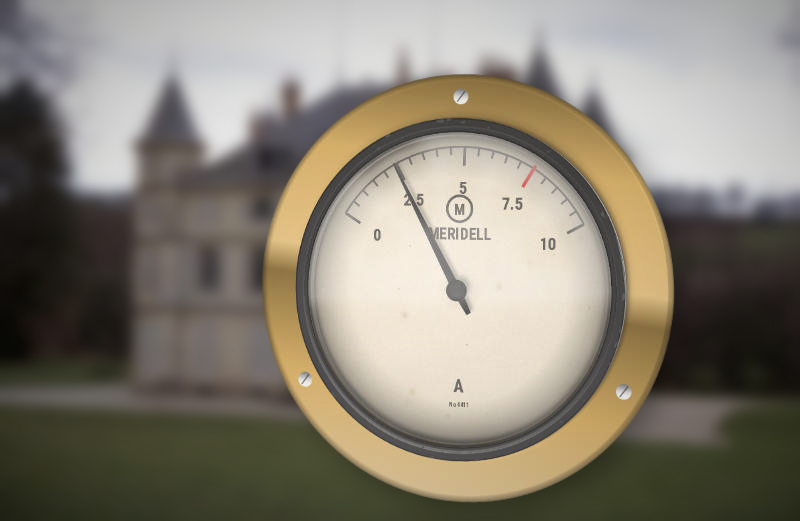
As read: 2.5 (A)
